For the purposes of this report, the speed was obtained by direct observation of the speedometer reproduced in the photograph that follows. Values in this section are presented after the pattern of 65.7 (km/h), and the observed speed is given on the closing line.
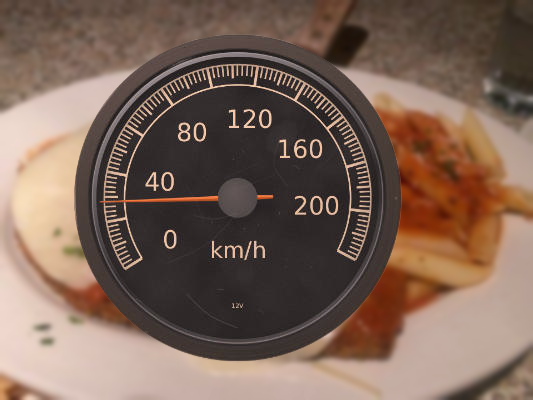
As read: 28 (km/h)
